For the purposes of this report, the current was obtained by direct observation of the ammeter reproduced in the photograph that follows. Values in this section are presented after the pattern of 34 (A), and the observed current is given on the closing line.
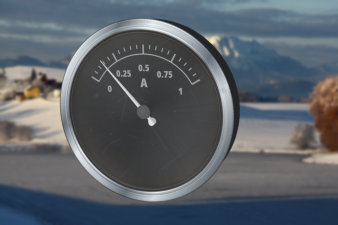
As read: 0.15 (A)
